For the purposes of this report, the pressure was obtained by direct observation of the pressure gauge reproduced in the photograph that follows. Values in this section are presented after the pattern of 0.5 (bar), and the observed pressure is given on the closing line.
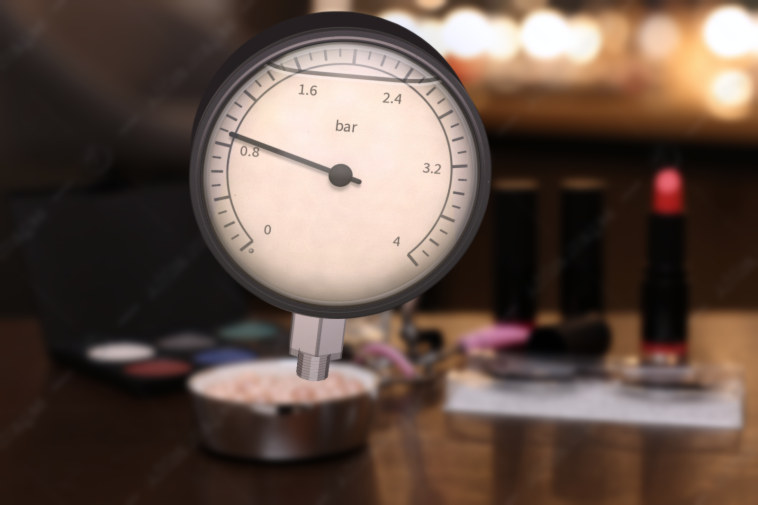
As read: 0.9 (bar)
